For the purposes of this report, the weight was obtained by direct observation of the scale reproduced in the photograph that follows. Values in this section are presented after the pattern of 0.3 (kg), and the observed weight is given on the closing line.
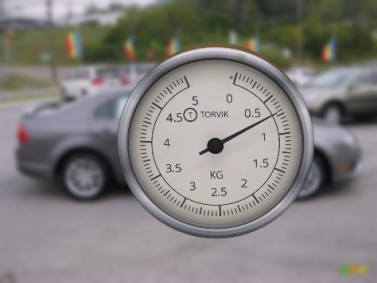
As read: 0.7 (kg)
